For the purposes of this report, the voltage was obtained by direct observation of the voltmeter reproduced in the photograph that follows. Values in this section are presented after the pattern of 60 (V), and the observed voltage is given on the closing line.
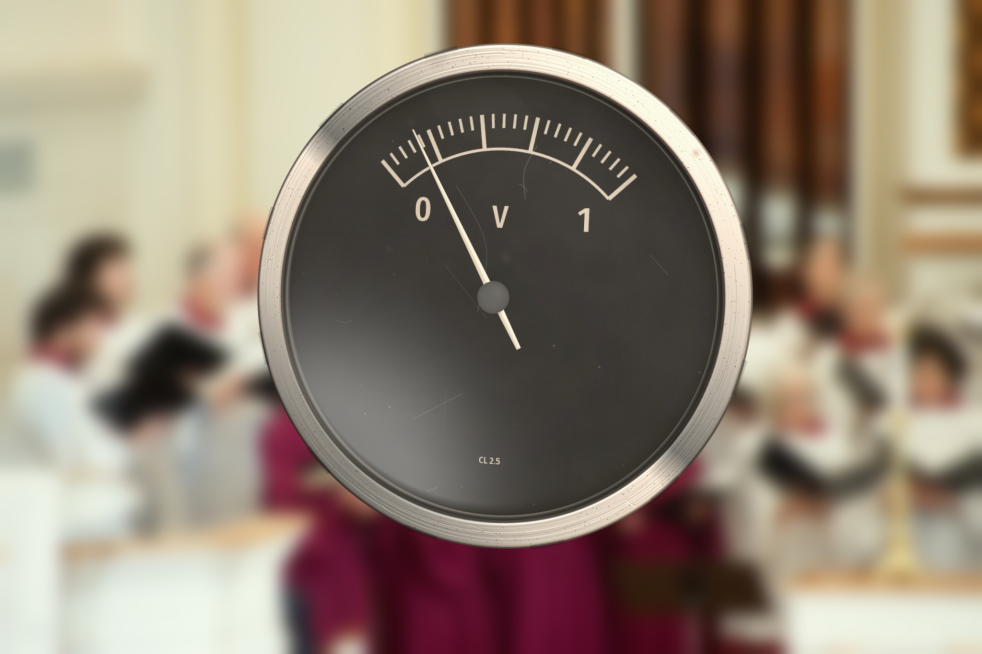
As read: 0.16 (V)
